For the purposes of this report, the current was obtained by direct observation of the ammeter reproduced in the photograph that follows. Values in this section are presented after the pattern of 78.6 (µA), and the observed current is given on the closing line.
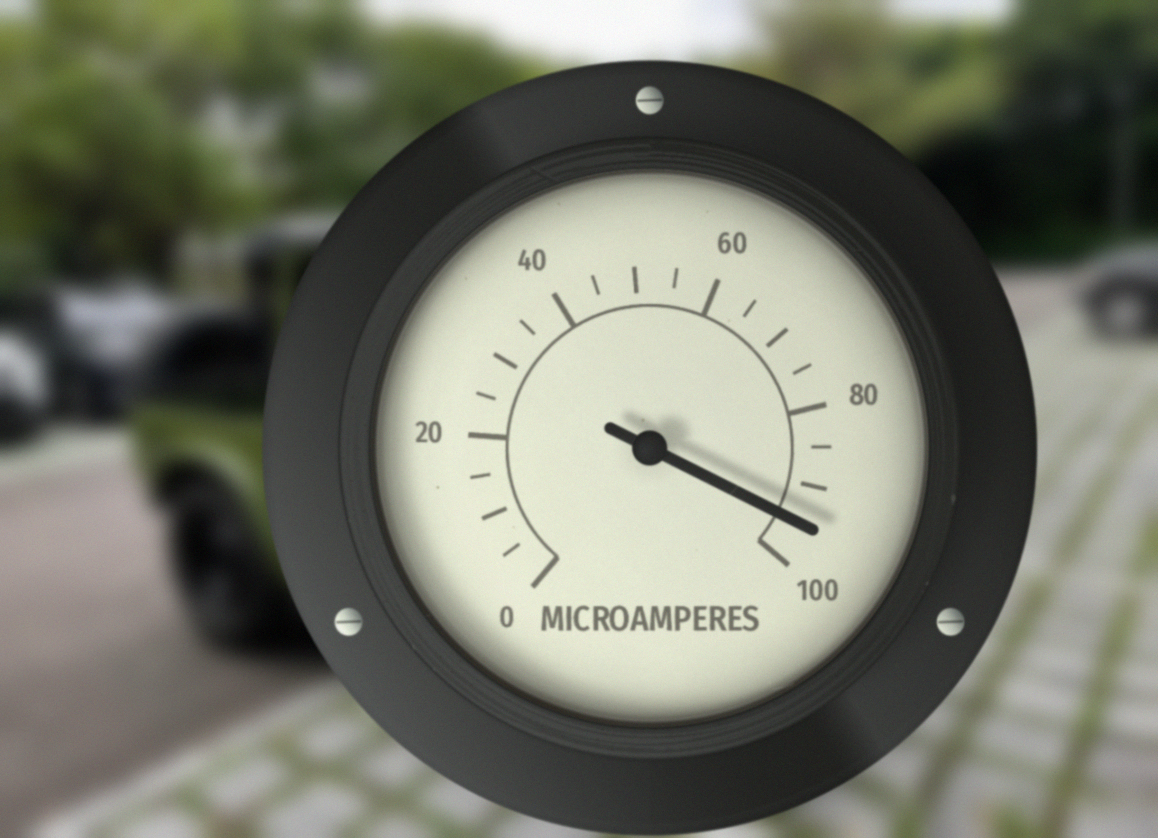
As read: 95 (µA)
